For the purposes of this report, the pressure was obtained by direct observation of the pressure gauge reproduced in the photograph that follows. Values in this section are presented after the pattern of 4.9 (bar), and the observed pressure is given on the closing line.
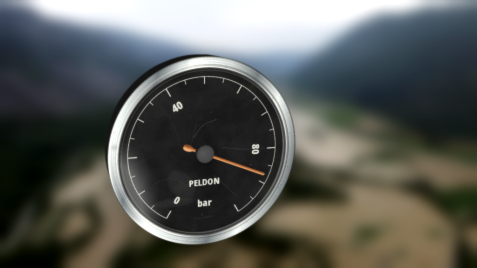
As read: 87.5 (bar)
